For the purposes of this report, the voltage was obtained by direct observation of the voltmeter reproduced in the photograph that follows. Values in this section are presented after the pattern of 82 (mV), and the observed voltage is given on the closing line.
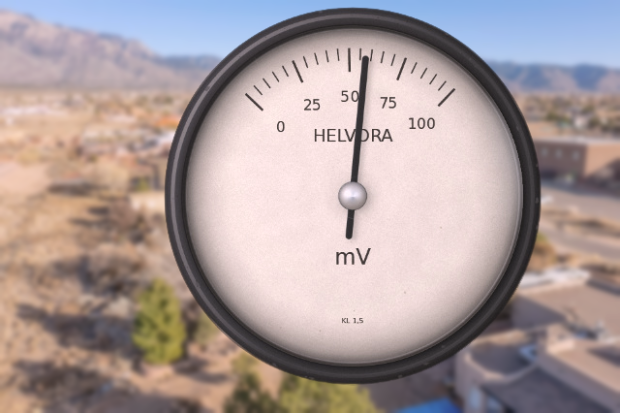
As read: 57.5 (mV)
